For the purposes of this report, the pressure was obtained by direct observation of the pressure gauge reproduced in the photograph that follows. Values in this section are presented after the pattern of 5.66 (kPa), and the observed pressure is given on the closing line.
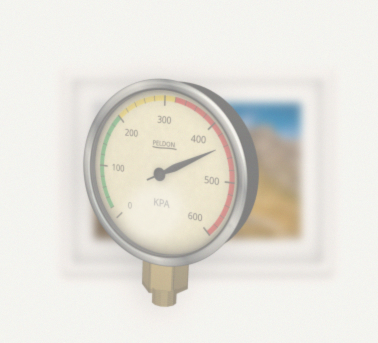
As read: 440 (kPa)
